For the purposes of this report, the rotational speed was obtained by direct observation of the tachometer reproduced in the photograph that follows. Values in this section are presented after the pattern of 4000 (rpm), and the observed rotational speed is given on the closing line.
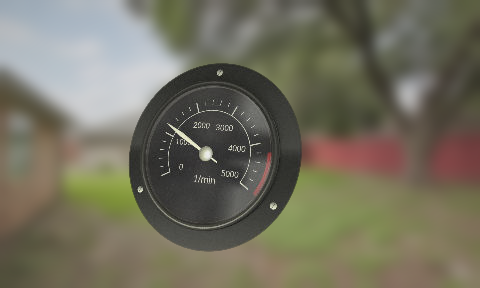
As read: 1200 (rpm)
